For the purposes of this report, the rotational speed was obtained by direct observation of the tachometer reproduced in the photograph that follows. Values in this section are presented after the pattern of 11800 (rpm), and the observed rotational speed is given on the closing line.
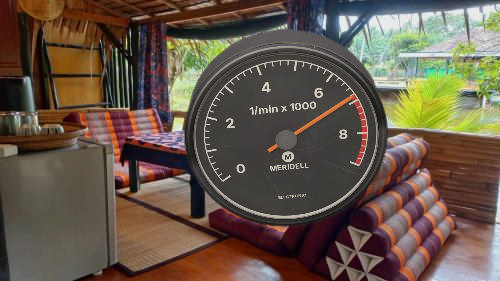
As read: 6800 (rpm)
